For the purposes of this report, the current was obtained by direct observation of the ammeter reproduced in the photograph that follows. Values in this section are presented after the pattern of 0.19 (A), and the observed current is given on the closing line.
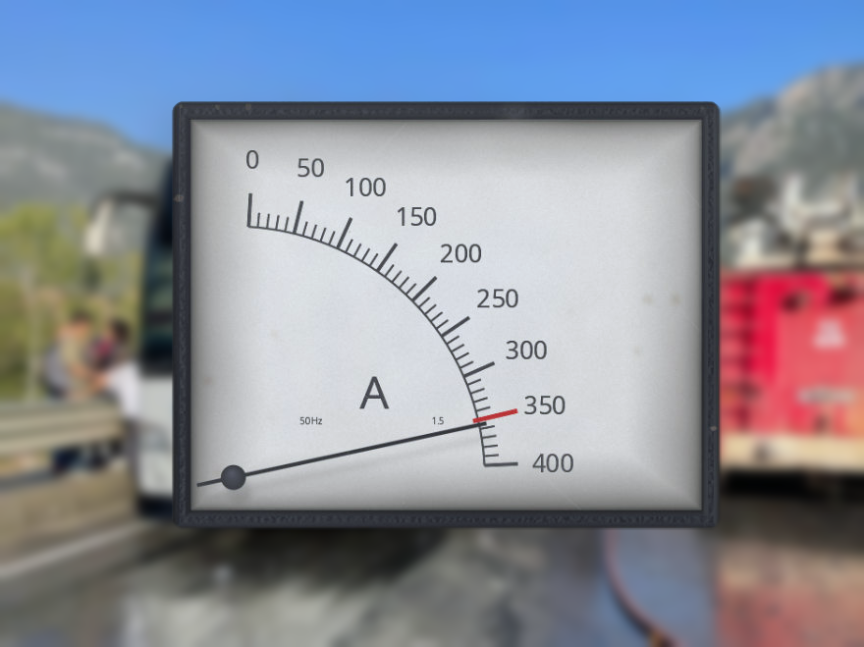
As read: 355 (A)
